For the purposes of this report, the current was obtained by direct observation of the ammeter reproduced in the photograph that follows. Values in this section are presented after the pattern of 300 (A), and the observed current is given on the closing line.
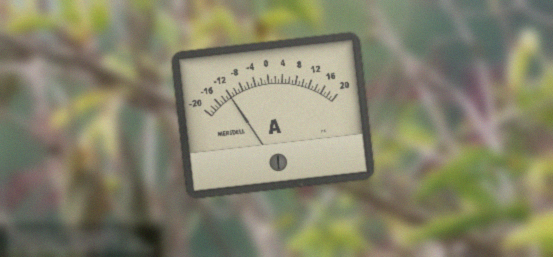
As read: -12 (A)
